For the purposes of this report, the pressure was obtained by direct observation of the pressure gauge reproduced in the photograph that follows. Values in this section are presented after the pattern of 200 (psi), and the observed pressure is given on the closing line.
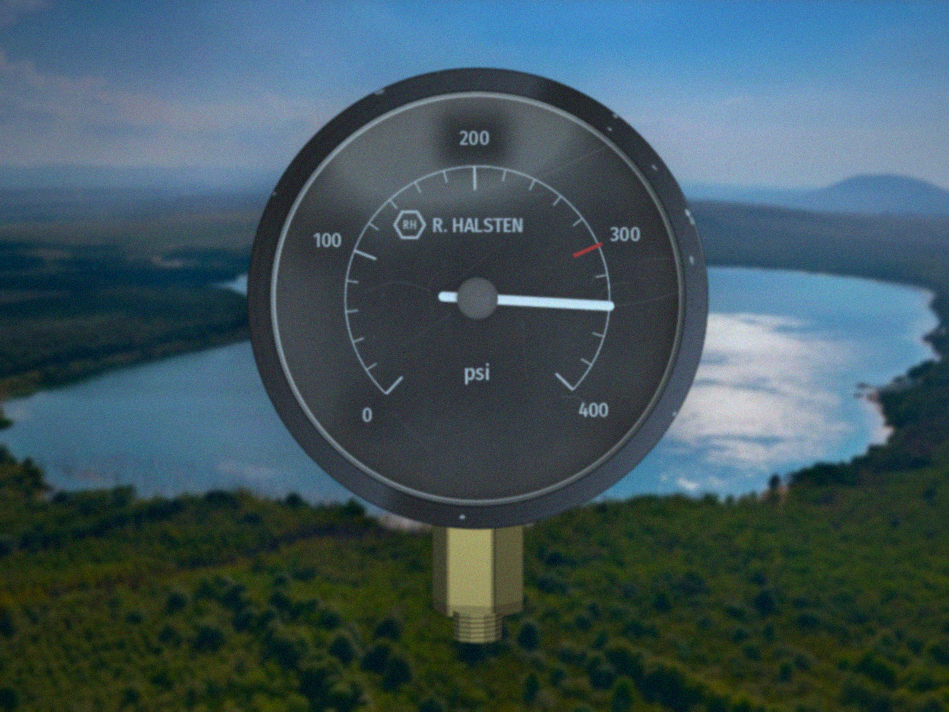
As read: 340 (psi)
